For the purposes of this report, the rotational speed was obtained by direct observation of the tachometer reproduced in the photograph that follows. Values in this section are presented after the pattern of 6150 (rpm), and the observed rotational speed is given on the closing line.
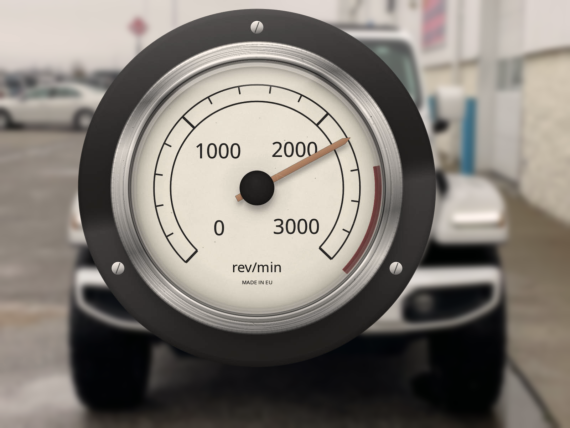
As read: 2200 (rpm)
